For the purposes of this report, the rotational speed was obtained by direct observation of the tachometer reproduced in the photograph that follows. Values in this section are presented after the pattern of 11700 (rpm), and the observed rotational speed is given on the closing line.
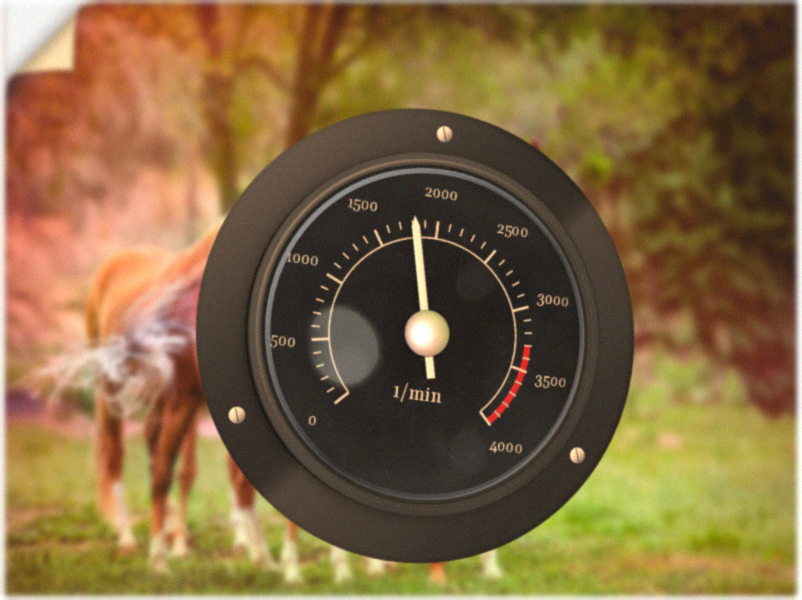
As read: 1800 (rpm)
